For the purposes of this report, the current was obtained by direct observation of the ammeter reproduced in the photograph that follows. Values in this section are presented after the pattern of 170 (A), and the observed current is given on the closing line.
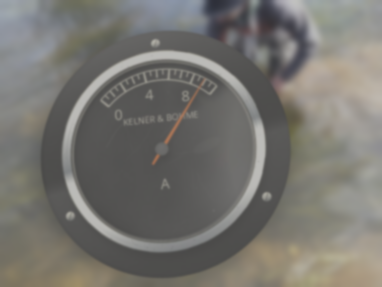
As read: 9 (A)
